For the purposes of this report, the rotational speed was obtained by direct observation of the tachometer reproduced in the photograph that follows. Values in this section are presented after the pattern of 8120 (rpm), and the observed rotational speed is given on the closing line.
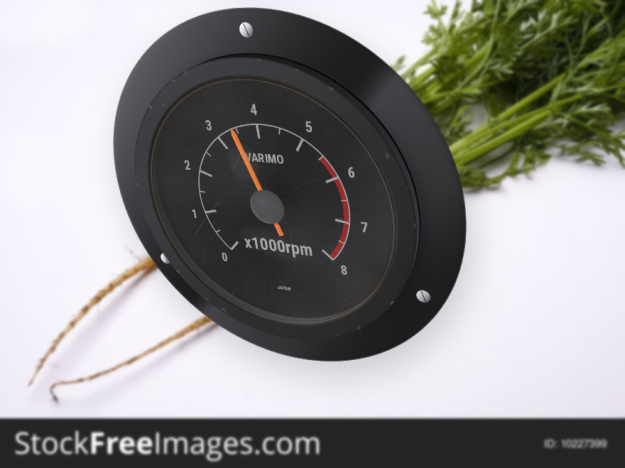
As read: 3500 (rpm)
